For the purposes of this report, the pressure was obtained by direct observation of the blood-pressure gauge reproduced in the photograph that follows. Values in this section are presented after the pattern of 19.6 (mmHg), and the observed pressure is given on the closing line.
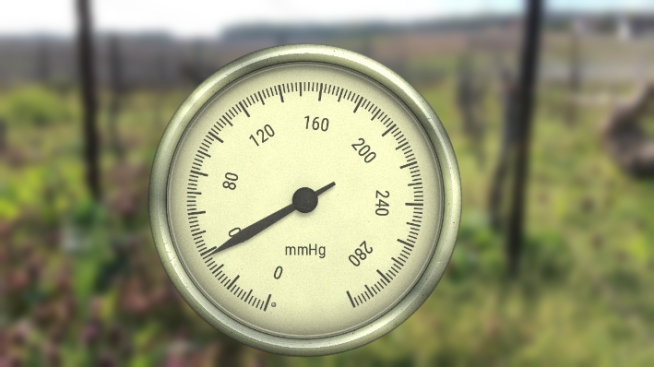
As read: 38 (mmHg)
